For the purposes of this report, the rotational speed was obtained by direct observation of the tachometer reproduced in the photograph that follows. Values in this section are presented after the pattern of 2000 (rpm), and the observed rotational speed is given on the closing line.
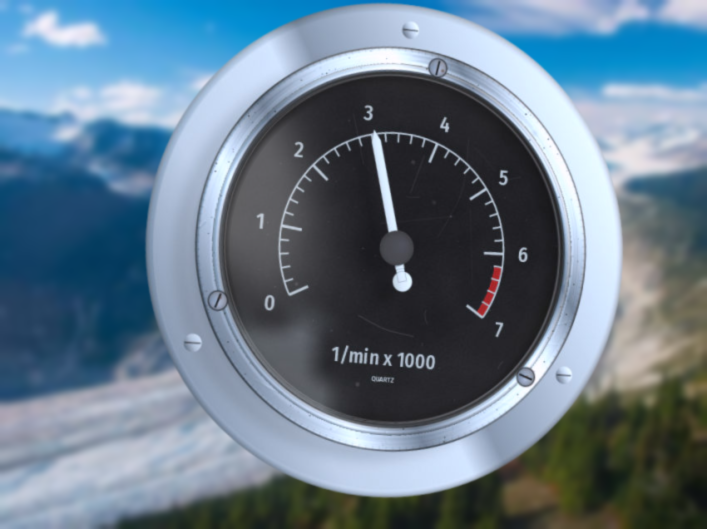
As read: 3000 (rpm)
